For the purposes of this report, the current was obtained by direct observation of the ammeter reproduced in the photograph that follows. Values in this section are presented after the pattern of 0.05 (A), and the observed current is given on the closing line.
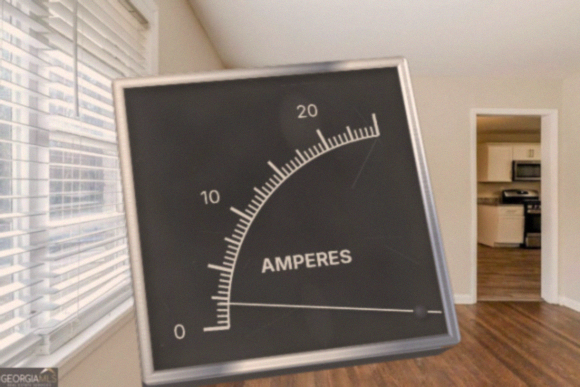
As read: 2 (A)
